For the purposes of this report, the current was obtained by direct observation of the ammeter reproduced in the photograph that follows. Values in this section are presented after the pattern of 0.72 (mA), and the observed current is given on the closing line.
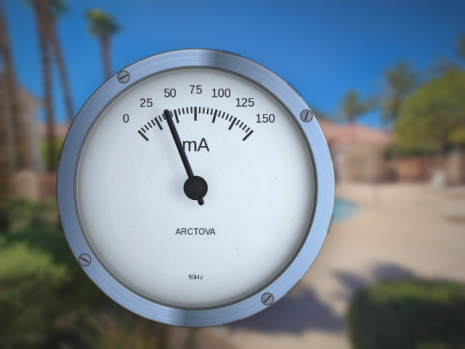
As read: 40 (mA)
